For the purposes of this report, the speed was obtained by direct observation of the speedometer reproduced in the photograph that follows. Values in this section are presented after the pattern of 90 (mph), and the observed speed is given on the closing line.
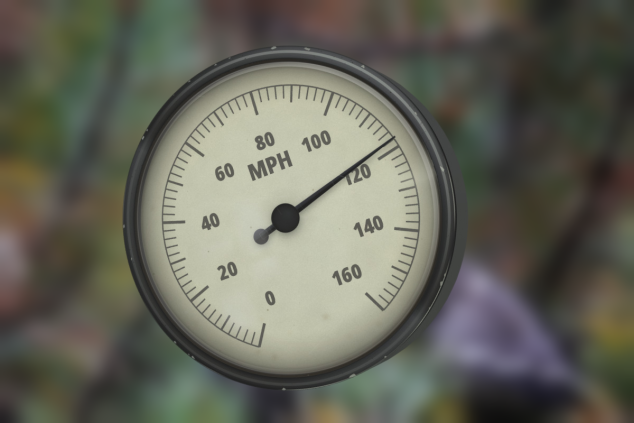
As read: 118 (mph)
